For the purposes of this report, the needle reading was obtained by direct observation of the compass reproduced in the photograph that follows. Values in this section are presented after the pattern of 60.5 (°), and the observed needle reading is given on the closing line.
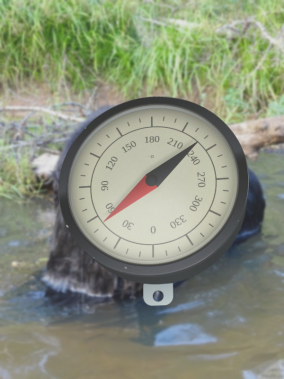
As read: 50 (°)
